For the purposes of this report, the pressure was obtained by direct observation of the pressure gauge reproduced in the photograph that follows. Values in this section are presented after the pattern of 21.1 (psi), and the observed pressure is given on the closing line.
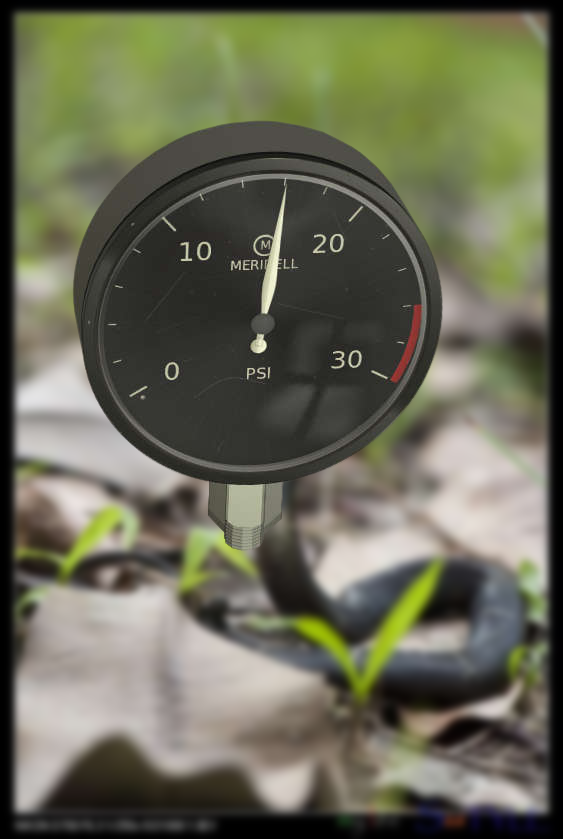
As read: 16 (psi)
